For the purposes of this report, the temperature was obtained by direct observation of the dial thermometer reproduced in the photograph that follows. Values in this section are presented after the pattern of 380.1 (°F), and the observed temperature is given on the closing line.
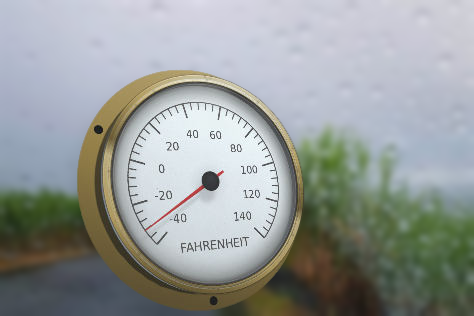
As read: -32 (°F)
